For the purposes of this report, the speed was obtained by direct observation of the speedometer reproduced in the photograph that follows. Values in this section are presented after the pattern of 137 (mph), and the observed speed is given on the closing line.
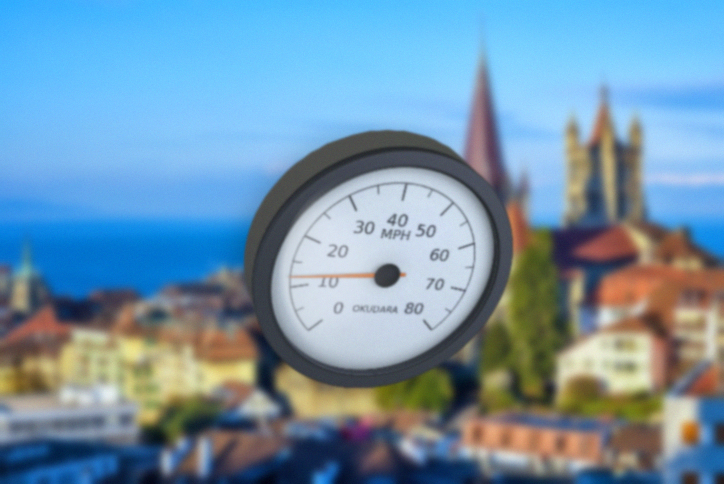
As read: 12.5 (mph)
